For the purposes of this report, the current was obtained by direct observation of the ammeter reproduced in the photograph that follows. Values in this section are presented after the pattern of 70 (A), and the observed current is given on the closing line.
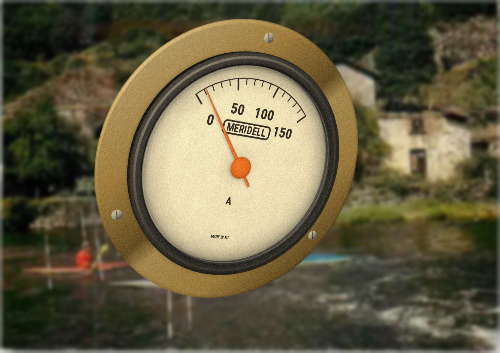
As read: 10 (A)
